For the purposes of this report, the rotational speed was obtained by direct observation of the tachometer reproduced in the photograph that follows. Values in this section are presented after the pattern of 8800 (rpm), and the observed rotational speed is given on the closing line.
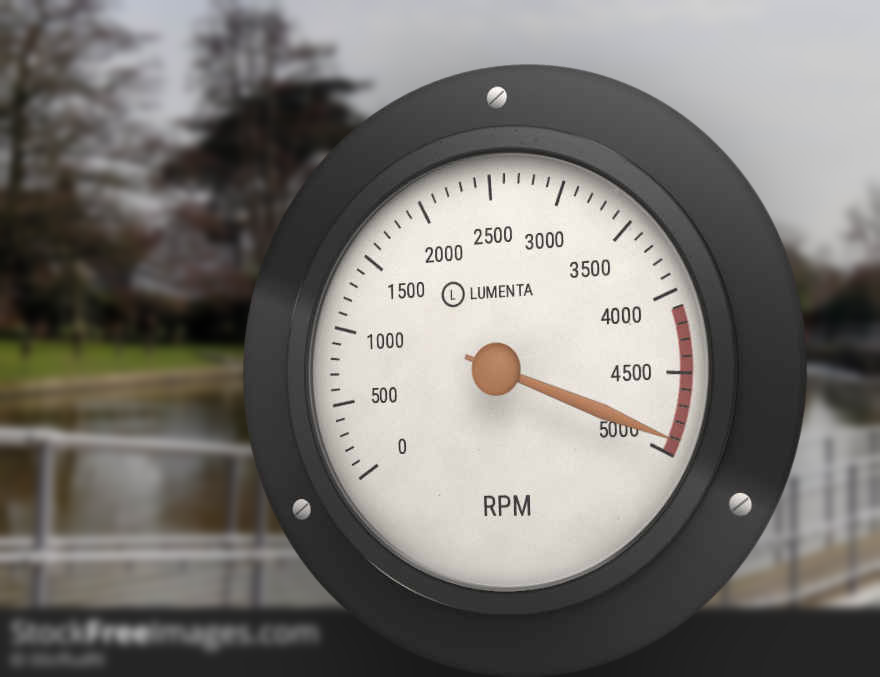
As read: 4900 (rpm)
